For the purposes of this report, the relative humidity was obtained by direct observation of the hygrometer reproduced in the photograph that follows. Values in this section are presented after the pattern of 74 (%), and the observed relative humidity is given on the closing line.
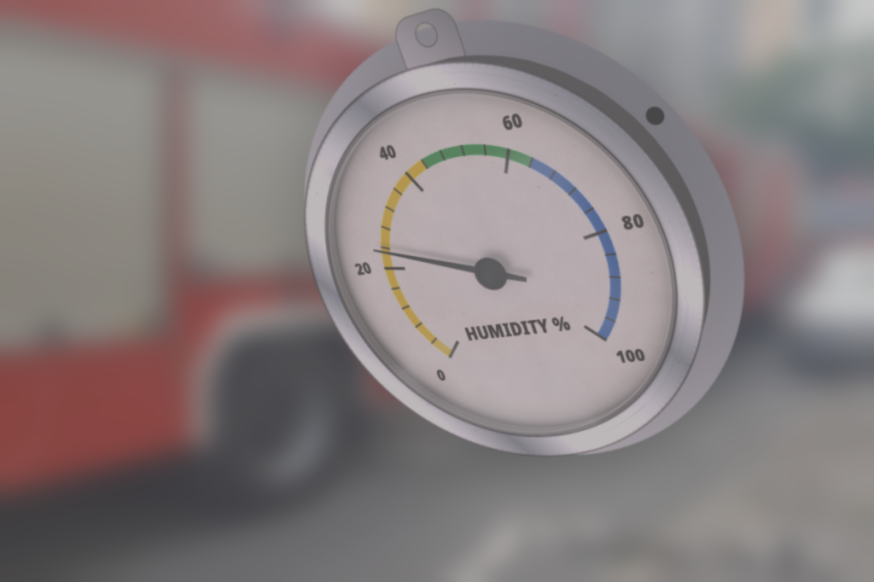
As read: 24 (%)
